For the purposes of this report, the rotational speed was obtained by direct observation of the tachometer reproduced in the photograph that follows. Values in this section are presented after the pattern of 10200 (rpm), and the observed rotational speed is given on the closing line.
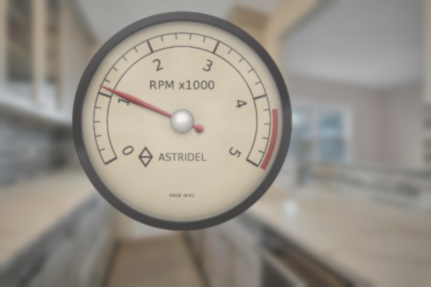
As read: 1100 (rpm)
